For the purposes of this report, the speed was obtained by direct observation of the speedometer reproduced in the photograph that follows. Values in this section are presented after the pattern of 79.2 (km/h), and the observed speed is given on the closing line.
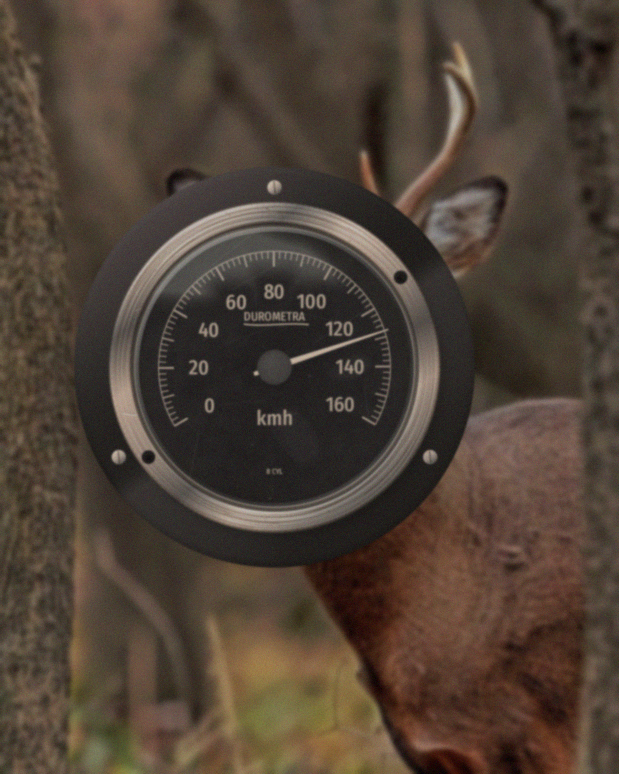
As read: 128 (km/h)
